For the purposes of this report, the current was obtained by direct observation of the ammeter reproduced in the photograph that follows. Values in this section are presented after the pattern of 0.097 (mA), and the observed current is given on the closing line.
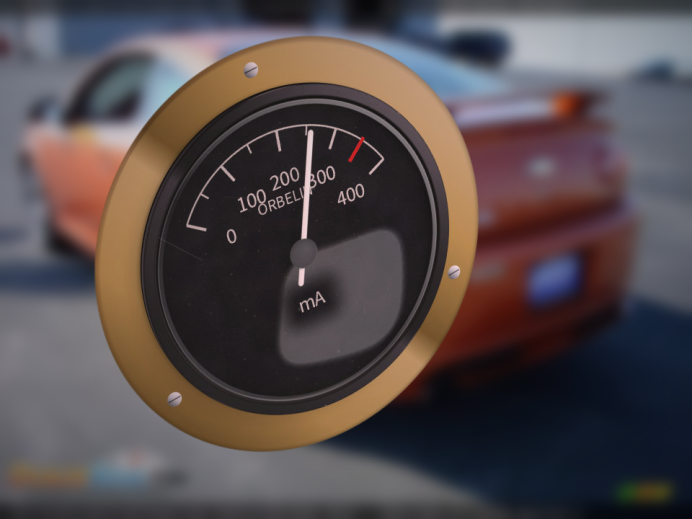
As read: 250 (mA)
